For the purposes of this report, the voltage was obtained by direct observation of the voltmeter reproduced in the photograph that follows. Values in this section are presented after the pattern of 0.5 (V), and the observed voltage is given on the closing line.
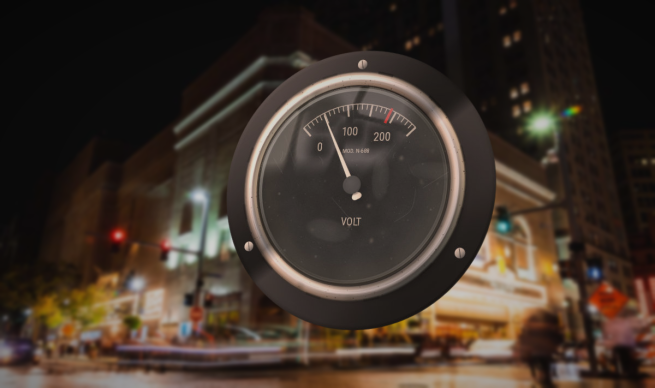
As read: 50 (V)
